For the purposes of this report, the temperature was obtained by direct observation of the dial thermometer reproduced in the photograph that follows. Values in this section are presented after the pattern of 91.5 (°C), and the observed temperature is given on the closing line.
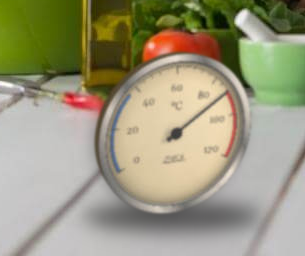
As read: 88 (°C)
